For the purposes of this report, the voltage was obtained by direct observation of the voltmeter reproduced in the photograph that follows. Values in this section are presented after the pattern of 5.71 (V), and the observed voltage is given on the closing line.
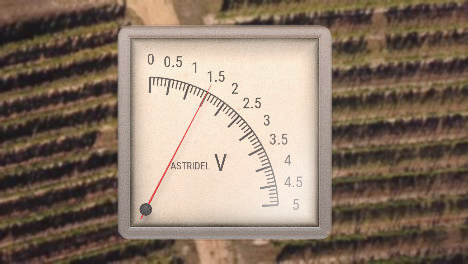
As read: 1.5 (V)
